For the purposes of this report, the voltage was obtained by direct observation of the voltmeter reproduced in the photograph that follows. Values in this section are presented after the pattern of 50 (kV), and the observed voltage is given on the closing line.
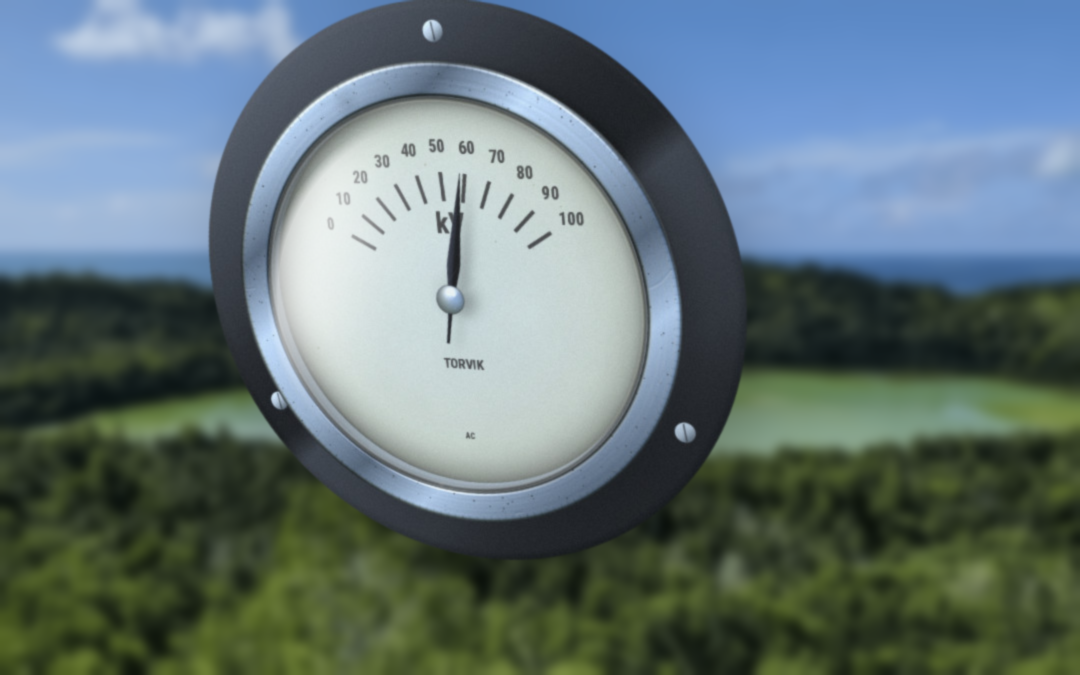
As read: 60 (kV)
